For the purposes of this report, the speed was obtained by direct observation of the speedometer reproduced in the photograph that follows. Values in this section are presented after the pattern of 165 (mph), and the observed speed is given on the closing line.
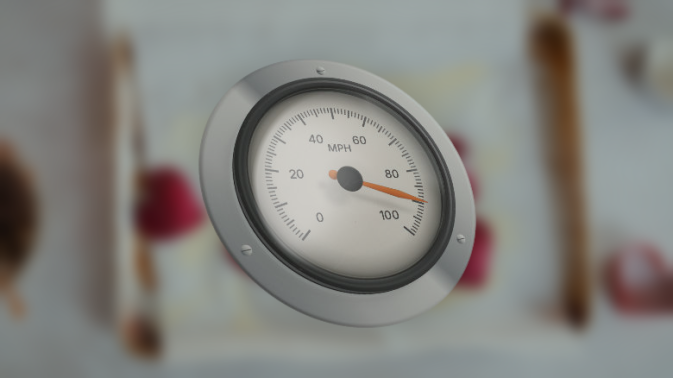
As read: 90 (mph)
